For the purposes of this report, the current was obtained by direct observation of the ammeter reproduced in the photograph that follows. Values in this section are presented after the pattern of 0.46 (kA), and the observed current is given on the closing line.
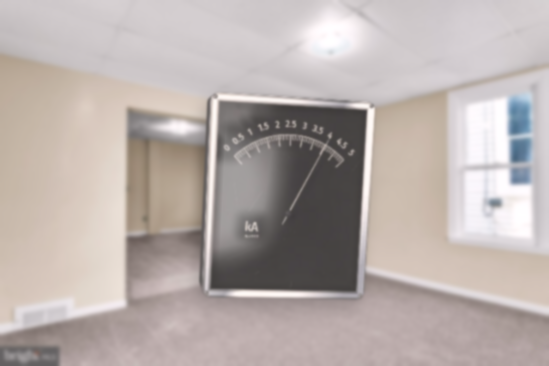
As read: 4 (kA)
